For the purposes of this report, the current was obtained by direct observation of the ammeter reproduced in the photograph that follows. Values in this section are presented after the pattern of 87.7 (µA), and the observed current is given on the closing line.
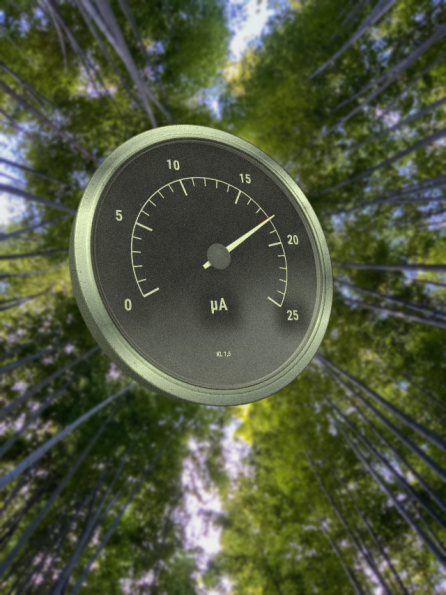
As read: 18 (µA)
